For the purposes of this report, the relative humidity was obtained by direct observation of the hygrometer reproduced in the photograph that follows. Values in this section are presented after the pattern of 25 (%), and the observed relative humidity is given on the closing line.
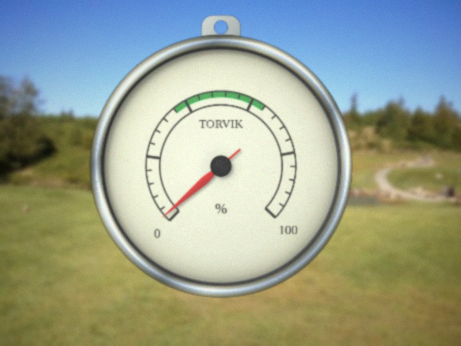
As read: 2 (%)
